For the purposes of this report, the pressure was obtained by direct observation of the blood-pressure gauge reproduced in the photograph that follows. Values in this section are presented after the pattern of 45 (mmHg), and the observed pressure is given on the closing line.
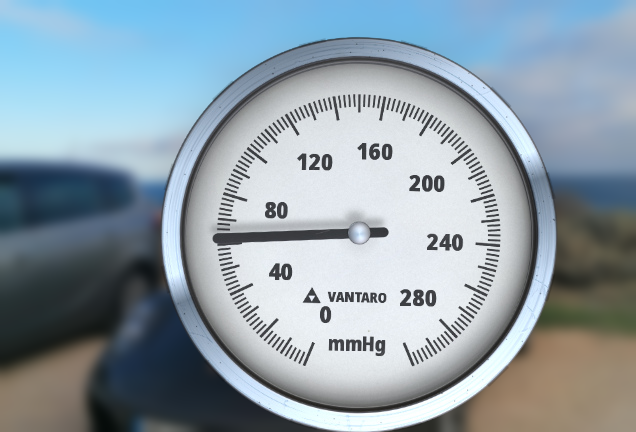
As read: 62 (mmHg)
